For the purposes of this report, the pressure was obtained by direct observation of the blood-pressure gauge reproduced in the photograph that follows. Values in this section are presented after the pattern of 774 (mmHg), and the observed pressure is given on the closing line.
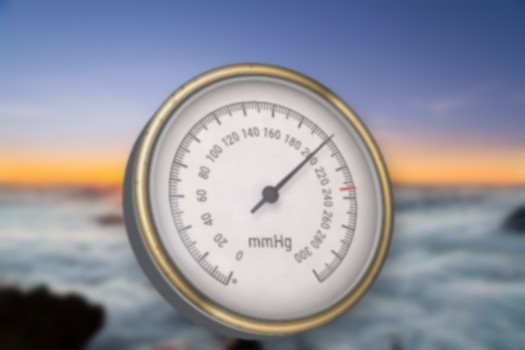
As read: 200 (mmHg)
